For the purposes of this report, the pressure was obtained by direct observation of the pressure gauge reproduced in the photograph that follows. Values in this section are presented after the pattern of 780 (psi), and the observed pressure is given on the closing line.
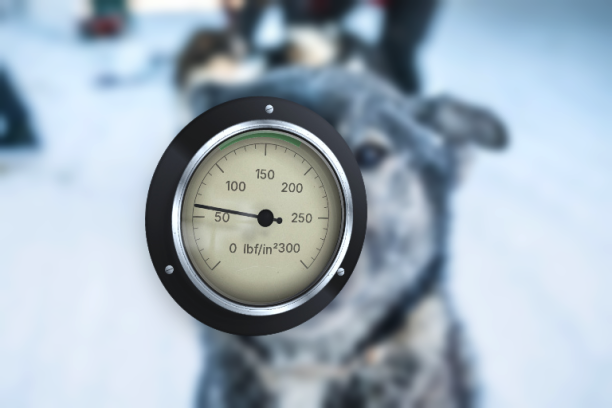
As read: 60 (psi)
